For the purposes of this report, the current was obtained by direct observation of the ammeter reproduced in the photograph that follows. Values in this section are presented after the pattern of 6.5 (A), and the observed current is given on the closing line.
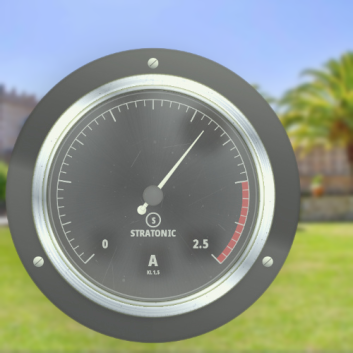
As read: 1.6 (A)
